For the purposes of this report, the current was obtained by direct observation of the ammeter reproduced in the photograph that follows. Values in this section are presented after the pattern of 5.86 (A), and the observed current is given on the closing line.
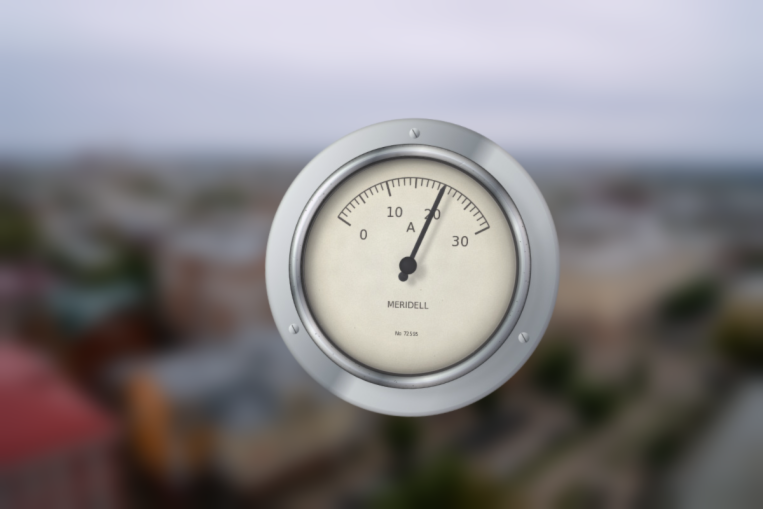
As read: 20 (A)
